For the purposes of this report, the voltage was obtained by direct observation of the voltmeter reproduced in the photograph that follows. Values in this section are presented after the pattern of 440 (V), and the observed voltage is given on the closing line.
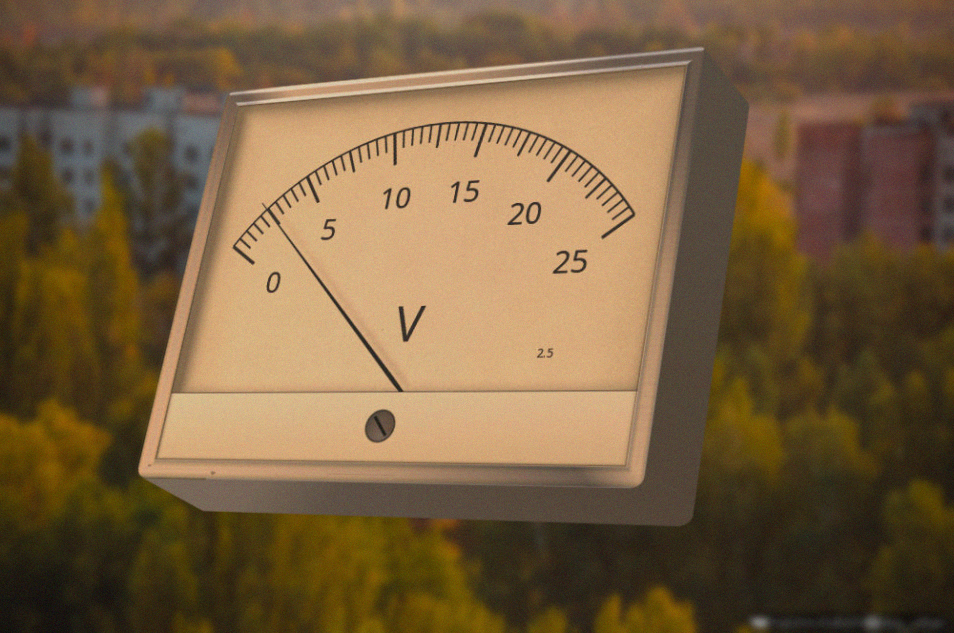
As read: 2.5 (V)
